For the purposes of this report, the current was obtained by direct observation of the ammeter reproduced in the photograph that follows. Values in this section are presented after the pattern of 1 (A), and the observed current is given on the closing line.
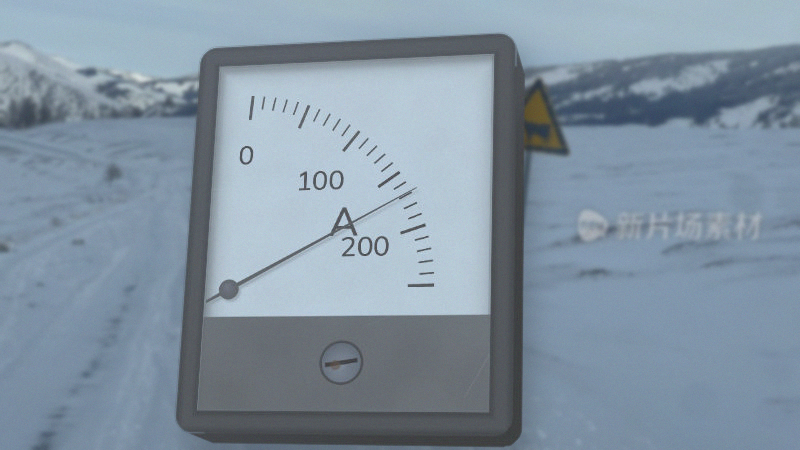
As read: 170 (A)
